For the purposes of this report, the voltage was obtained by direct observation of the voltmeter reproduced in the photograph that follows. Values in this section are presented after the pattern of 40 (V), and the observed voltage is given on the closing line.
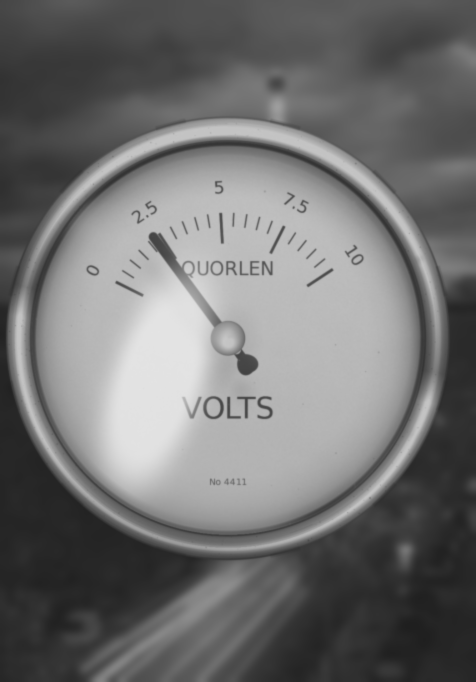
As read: 2.25 (V)
